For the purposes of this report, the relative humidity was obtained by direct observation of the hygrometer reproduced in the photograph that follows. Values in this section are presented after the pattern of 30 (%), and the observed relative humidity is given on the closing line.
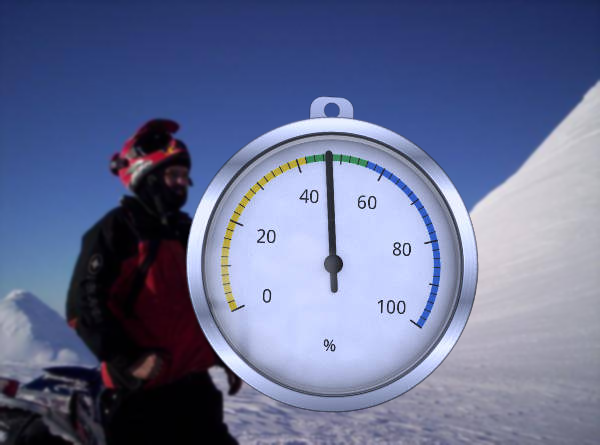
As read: 47 (%)
